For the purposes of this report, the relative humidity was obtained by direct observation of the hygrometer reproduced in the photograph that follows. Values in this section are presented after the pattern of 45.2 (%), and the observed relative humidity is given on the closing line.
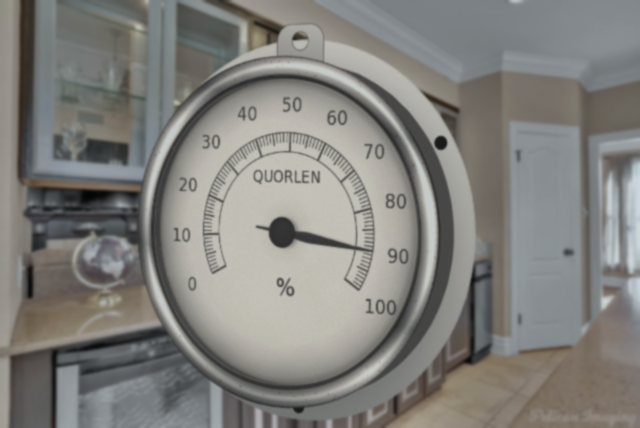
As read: 90 (%)
